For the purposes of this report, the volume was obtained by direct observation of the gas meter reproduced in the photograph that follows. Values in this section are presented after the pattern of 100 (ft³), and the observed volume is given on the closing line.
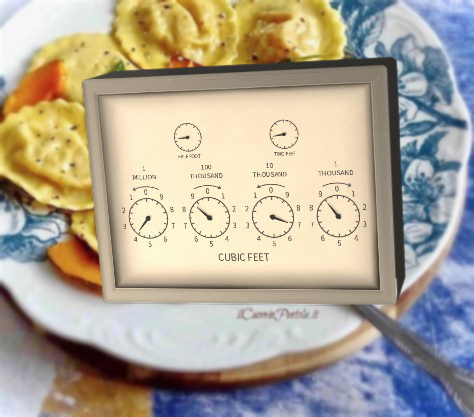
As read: 386900 (ft³)
